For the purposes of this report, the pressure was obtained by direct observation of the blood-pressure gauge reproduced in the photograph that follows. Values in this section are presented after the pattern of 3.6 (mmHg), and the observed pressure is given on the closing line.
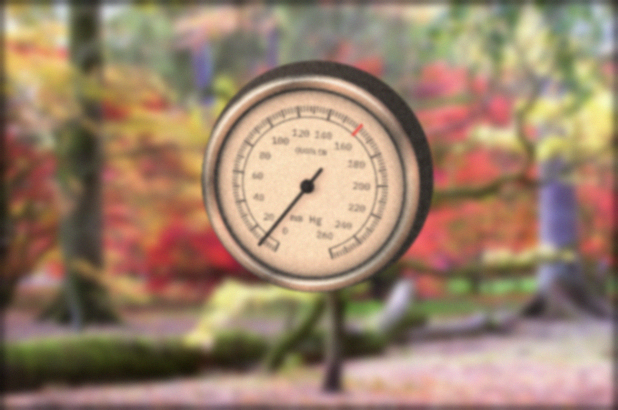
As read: 10 (mmHg)
